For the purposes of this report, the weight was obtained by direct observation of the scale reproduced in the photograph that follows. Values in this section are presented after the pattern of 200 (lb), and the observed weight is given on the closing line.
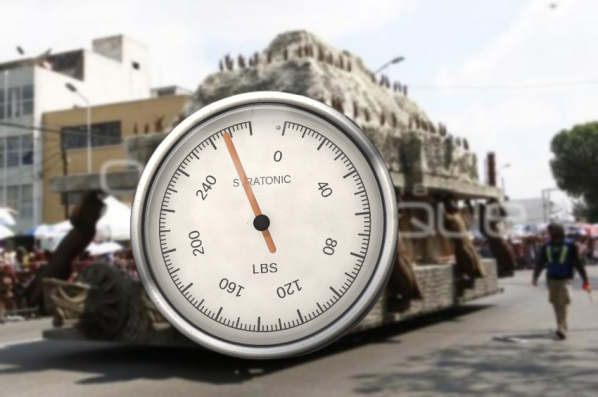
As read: 268 (lb)
